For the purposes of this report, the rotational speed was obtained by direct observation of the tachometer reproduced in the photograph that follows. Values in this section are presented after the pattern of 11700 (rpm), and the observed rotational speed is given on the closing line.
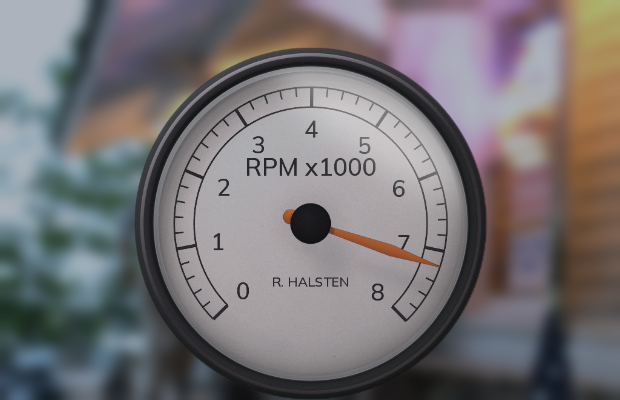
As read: 7200 (rpm)
